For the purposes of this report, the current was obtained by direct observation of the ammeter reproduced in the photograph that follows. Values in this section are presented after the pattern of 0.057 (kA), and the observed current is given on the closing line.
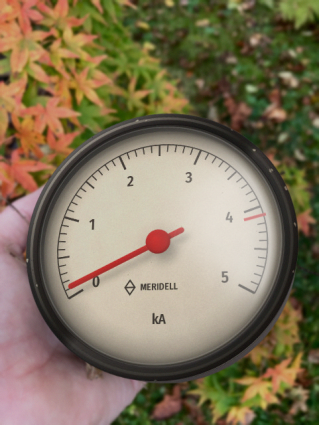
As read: 0.1 (kA)
